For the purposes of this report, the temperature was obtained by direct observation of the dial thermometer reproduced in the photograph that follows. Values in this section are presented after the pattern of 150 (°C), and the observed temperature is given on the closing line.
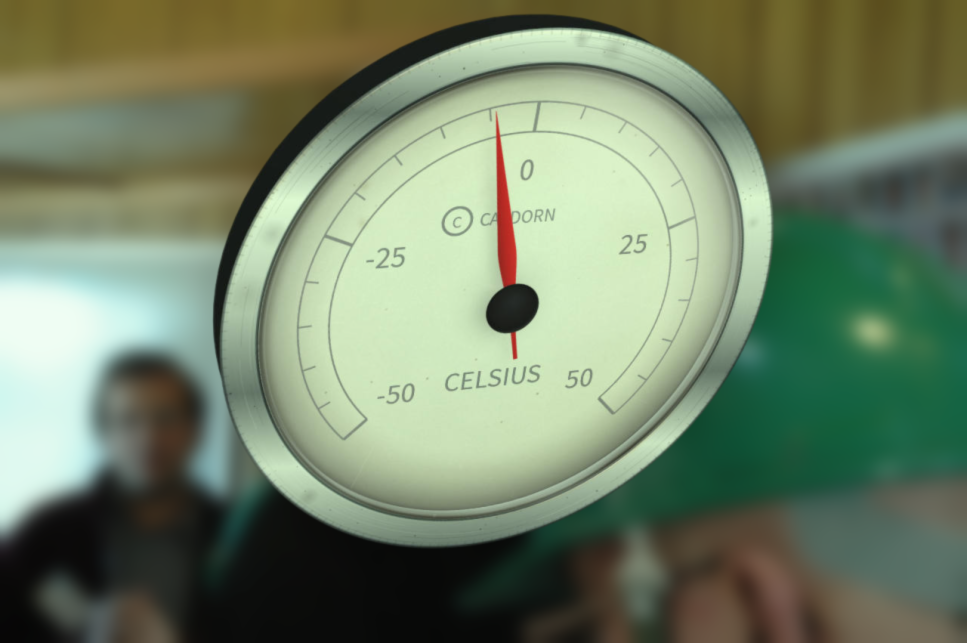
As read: -5 (°C)
